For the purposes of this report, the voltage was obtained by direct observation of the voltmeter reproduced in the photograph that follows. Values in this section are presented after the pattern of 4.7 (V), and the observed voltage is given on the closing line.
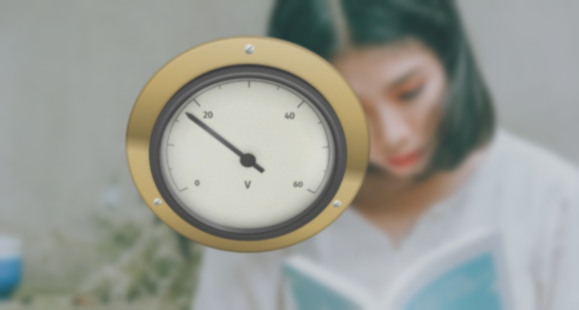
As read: 17.5 (V)
